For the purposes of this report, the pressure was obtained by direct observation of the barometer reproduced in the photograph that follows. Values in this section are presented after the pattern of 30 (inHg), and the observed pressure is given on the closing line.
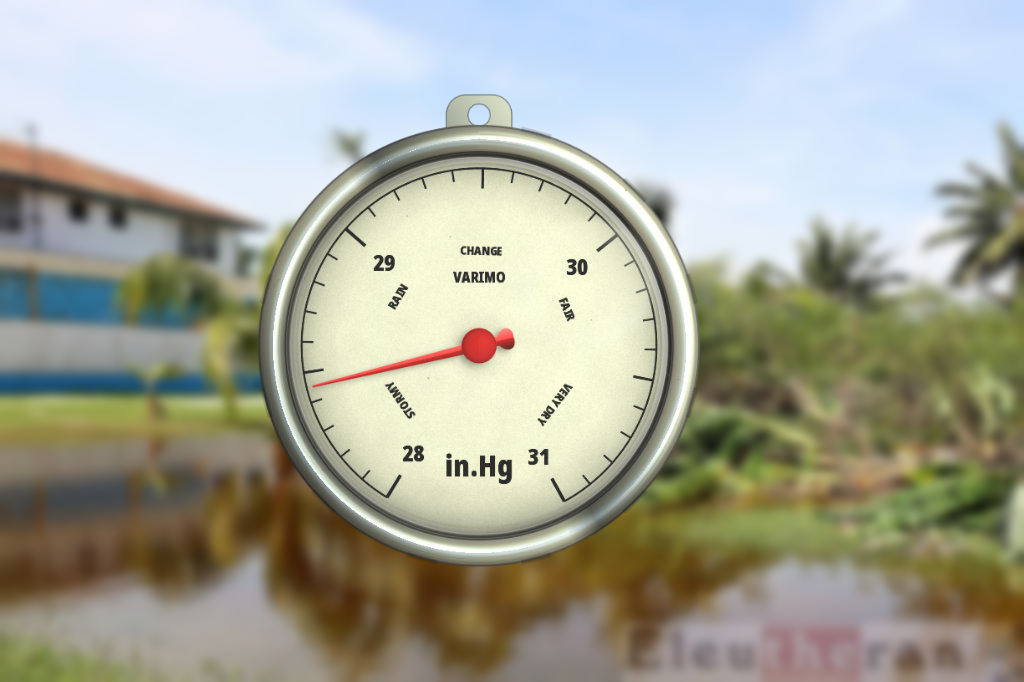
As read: 28.45 (inHg)
